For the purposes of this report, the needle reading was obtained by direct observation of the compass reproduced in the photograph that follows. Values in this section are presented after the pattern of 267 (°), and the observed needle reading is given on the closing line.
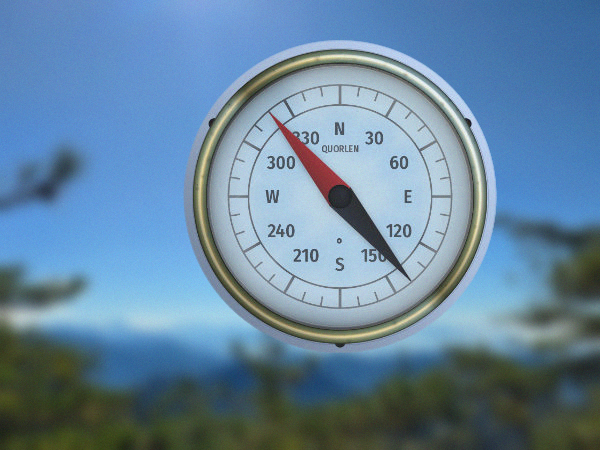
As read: 320 (°)
